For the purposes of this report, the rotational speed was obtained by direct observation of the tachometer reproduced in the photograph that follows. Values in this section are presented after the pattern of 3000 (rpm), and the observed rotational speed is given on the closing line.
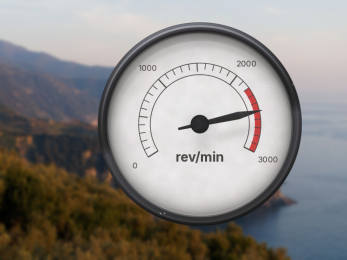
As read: 2500 (rpm)
